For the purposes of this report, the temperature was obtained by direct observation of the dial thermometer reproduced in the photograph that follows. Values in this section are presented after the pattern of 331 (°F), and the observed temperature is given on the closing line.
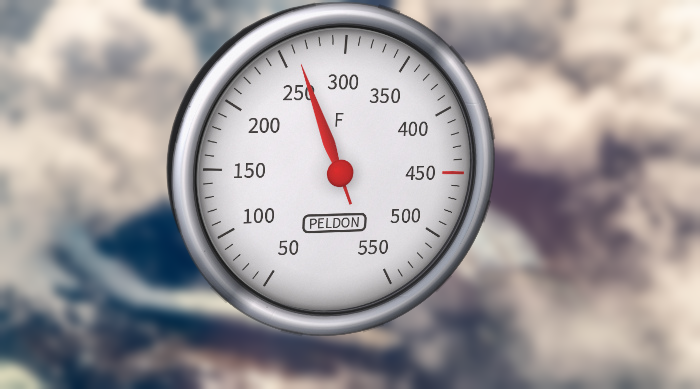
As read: 260 (°F)
